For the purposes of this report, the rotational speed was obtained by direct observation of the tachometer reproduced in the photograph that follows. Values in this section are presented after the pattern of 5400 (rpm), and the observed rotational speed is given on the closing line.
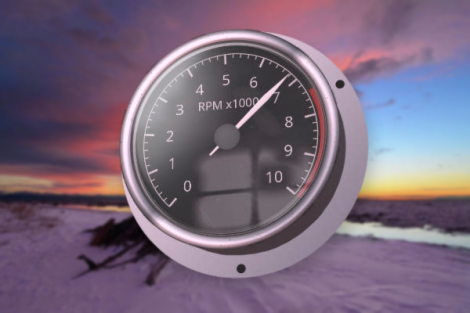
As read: 6800 (rpm)
